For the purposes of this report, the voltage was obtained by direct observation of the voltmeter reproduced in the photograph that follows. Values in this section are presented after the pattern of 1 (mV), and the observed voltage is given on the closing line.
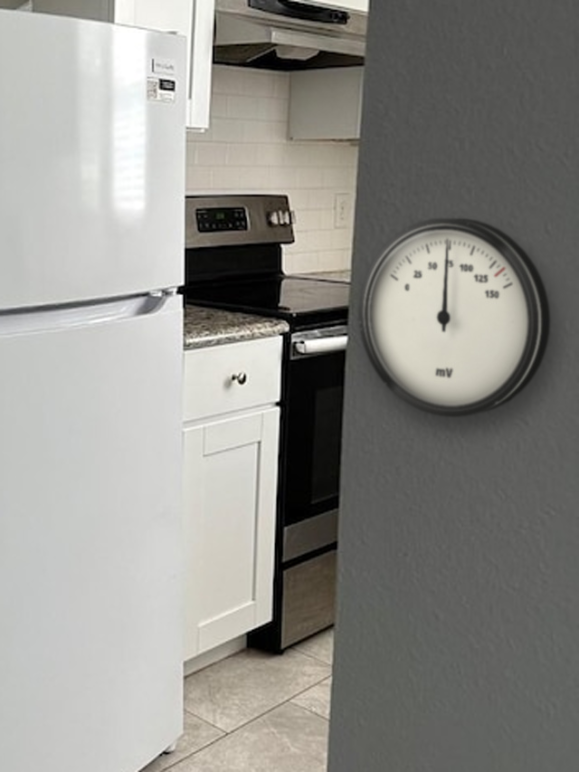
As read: 75 (mV)
